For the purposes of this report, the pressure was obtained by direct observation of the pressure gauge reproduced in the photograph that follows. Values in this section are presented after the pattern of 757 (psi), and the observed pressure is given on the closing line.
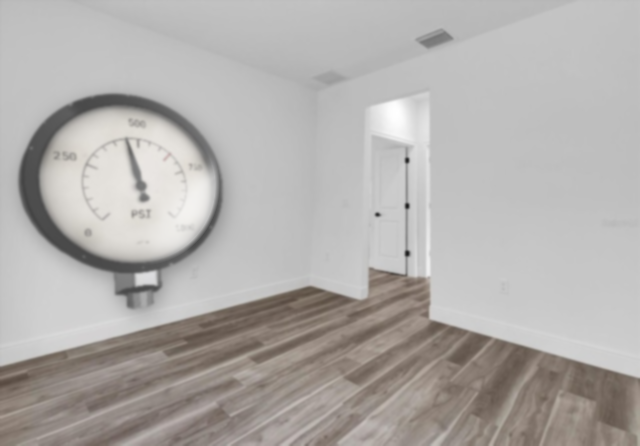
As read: 450 (psi)
